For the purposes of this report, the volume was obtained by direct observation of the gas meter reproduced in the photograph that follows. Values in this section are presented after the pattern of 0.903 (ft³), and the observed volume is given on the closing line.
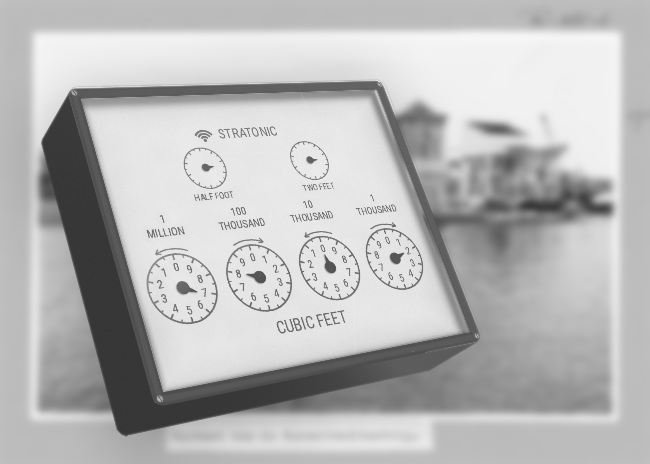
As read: 680200 (ft³)
